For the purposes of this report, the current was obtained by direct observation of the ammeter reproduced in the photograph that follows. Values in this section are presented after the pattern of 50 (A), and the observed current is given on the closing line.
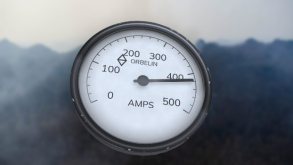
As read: 420 (A)
